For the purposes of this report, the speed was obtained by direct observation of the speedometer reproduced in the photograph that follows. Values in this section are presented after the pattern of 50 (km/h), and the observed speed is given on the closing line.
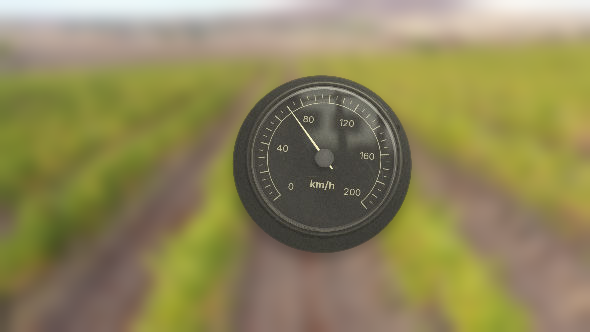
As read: 70 (km/h)
